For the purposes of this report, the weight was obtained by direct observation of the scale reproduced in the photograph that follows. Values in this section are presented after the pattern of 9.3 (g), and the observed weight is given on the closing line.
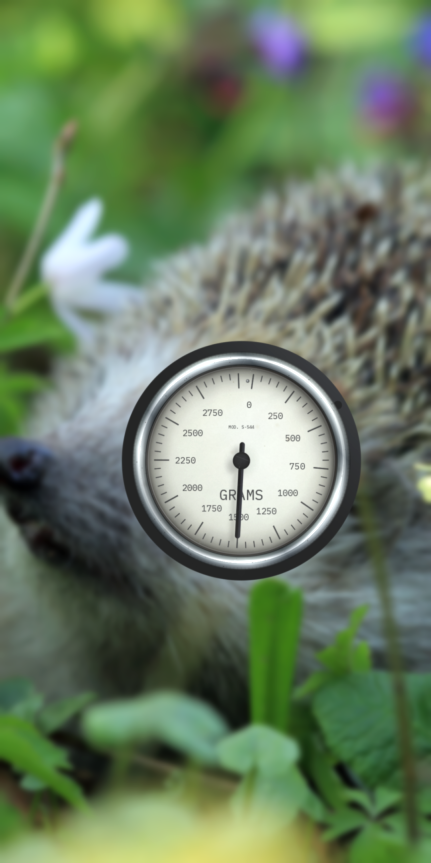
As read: 1500 (g)
